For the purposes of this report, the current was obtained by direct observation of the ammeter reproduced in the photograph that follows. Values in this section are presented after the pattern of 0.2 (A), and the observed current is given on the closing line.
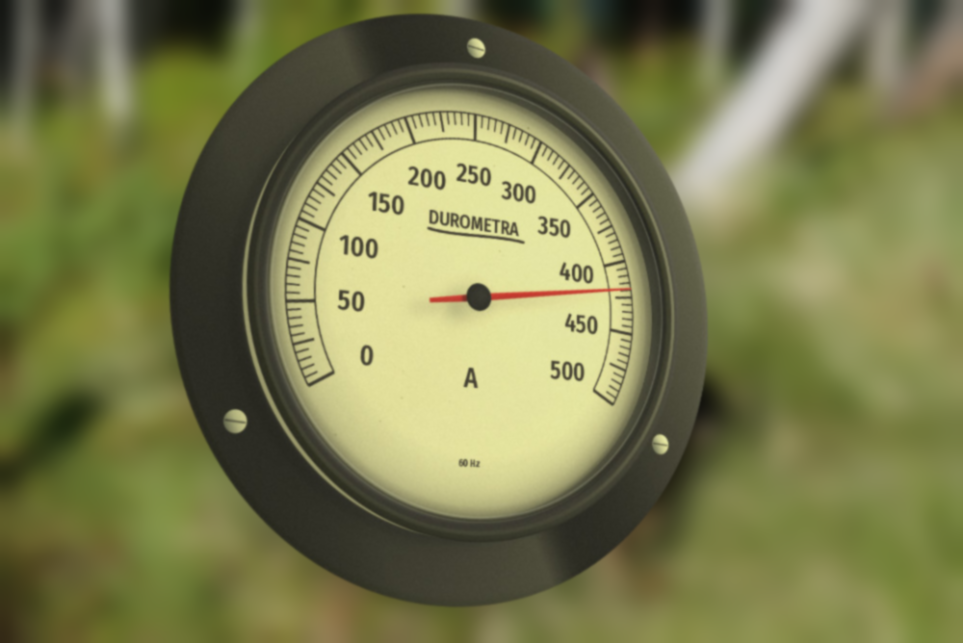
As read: 420 (A)
